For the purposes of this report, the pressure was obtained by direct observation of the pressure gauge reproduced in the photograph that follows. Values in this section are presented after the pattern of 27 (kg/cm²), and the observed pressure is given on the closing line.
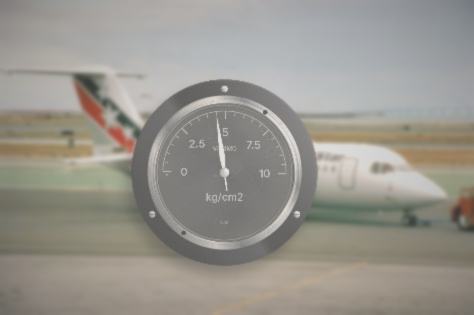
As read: 4.5 (kg/cm²)
